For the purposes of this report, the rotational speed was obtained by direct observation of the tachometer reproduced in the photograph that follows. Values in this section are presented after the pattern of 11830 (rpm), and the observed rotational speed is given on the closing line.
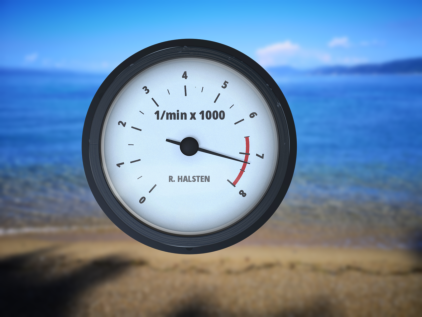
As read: 7250 (rpm)
